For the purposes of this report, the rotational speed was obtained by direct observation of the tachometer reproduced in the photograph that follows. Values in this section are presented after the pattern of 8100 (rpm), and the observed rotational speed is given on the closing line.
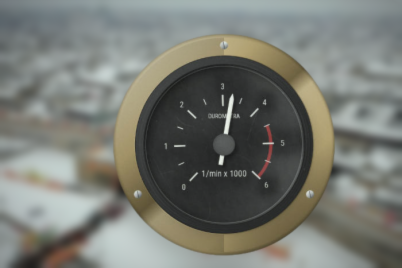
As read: 3250 (rpm)
